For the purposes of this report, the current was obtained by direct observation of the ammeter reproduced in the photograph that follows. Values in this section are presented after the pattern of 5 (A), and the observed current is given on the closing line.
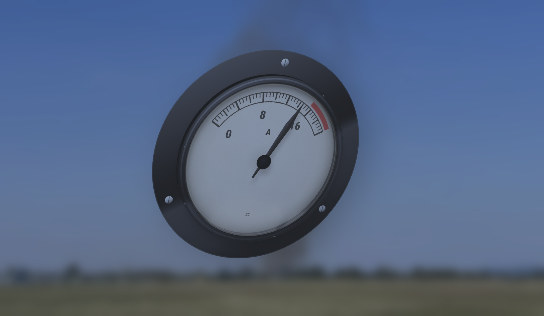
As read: 14 (A)
